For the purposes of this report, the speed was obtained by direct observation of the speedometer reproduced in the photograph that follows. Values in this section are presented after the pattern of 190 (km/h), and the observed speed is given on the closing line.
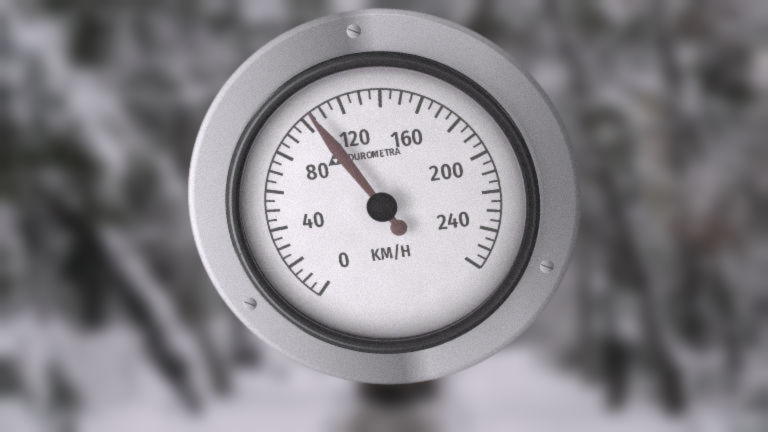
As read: 105 (km/h)
